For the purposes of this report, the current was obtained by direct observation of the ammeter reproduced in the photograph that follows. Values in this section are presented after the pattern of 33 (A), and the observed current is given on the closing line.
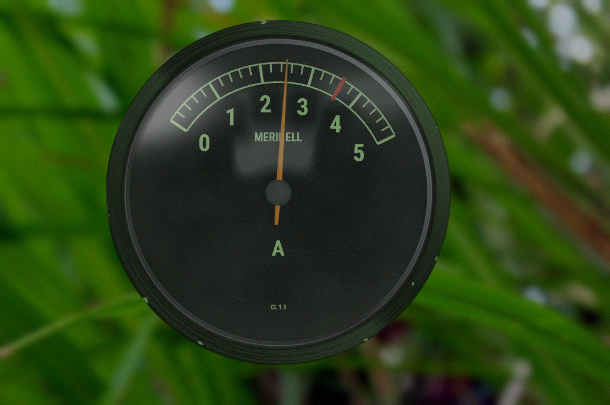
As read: 2.5 (A)
